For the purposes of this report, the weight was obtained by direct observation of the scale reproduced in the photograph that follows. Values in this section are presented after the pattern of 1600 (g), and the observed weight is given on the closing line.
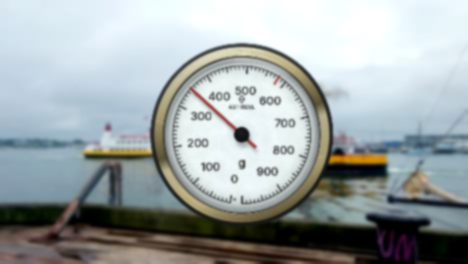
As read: 350 (g)
